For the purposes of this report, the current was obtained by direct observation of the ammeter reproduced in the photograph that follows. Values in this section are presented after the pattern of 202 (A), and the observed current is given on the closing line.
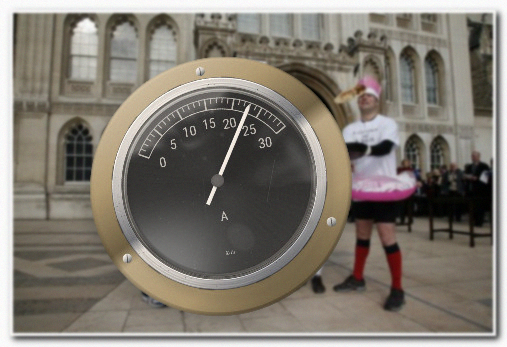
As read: 23 (A)
